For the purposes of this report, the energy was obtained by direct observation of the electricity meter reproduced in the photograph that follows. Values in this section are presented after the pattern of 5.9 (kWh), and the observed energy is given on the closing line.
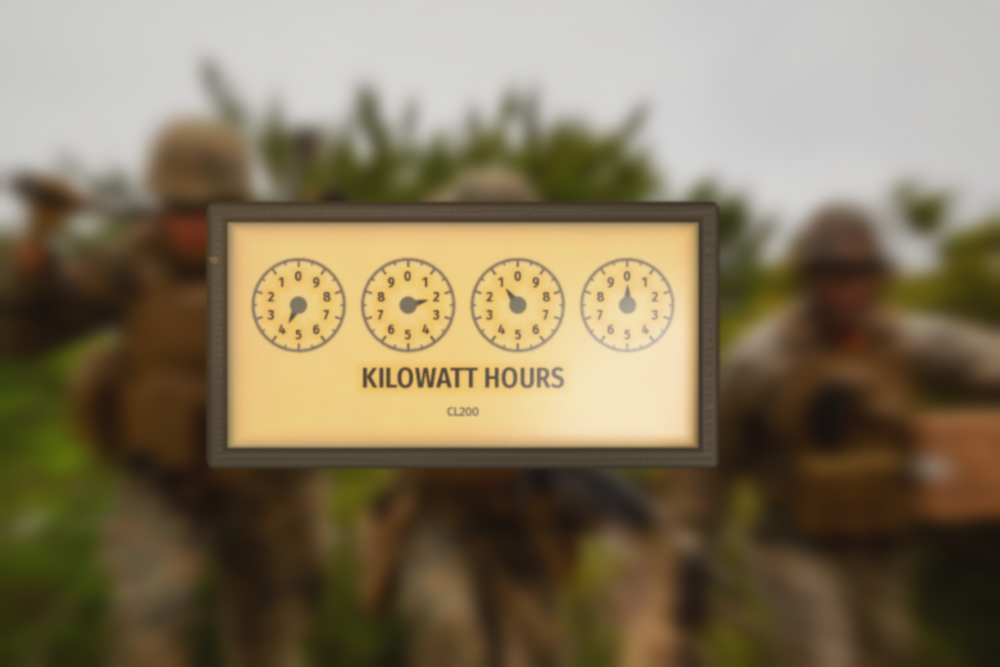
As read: 4210 (kWh)
